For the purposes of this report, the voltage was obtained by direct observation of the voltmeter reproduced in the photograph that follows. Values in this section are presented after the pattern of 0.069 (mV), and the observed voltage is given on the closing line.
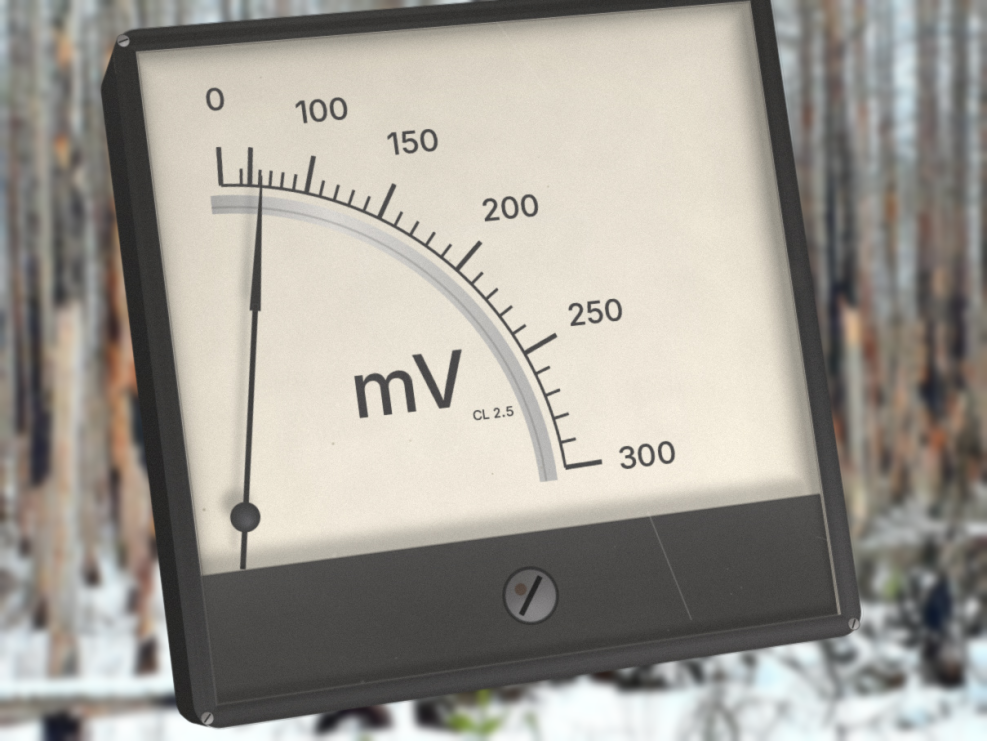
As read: 60 (mV)
